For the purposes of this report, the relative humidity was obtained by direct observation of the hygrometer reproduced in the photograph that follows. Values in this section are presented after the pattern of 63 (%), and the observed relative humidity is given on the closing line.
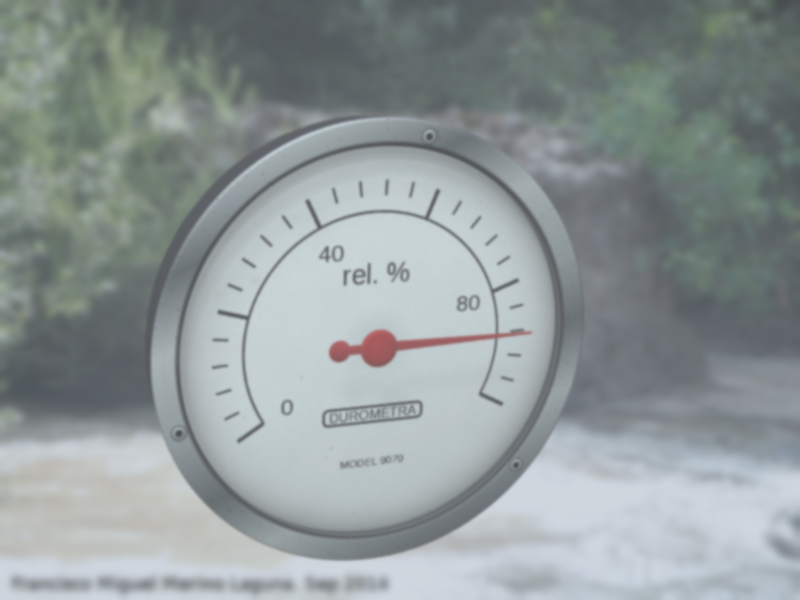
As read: 88 (%)
